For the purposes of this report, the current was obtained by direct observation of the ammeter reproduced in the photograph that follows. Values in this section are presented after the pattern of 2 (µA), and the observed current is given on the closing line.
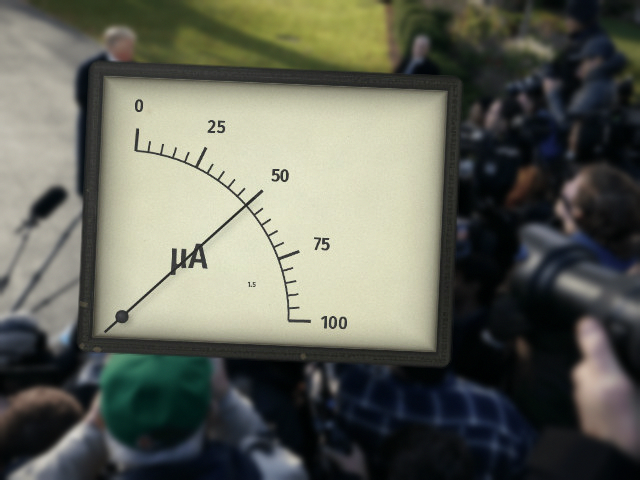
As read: 50 (µA)
